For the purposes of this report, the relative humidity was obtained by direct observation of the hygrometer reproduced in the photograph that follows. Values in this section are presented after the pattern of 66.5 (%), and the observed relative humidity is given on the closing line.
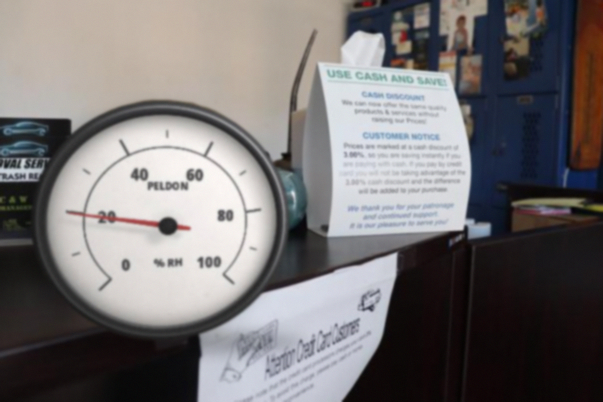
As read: 20 (%)
